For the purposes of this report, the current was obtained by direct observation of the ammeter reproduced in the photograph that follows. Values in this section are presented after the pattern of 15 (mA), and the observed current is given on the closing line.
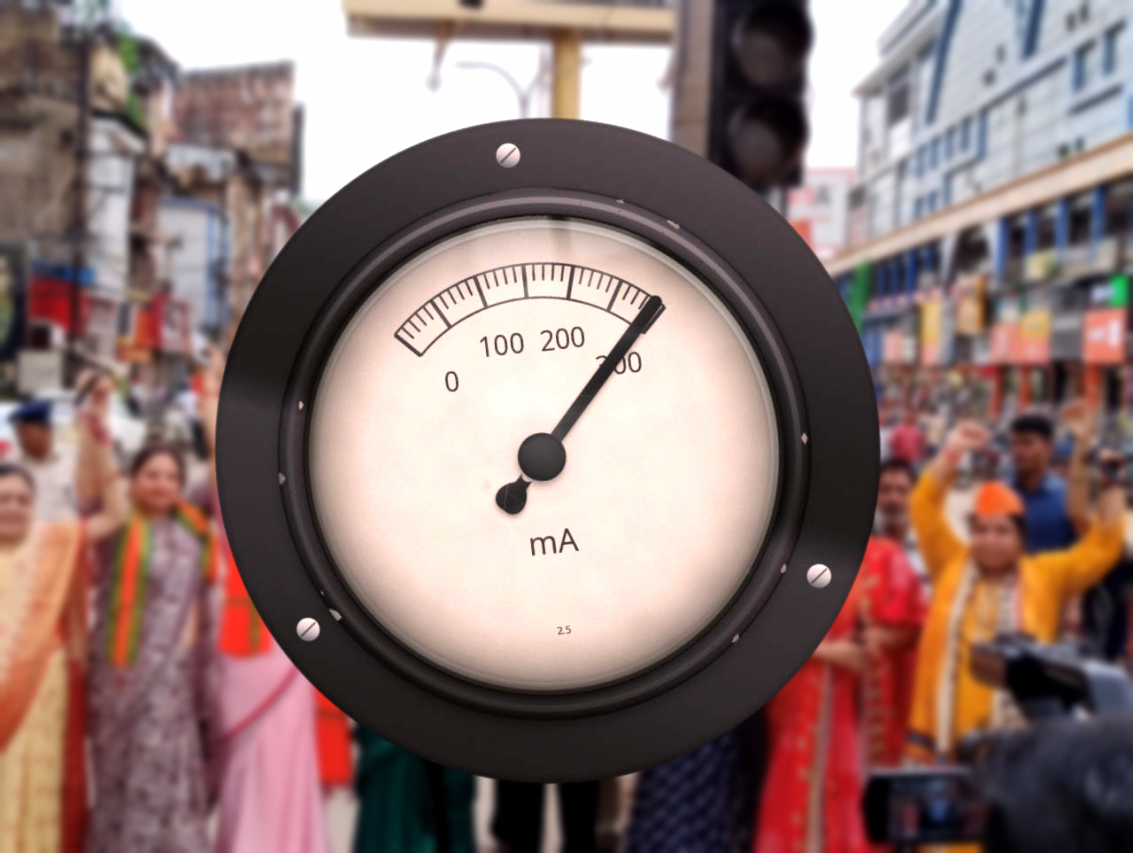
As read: 290 (mA)
